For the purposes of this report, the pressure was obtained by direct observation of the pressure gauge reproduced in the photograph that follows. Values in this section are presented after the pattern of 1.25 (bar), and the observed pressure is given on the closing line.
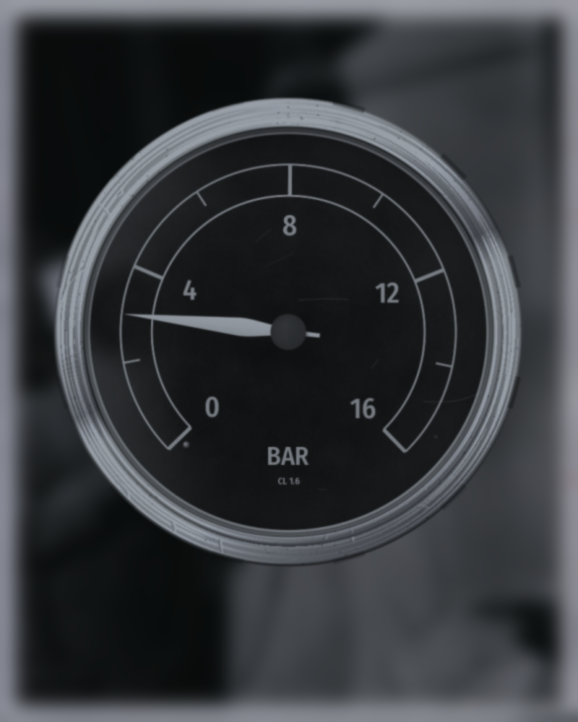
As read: 3 (bar)
